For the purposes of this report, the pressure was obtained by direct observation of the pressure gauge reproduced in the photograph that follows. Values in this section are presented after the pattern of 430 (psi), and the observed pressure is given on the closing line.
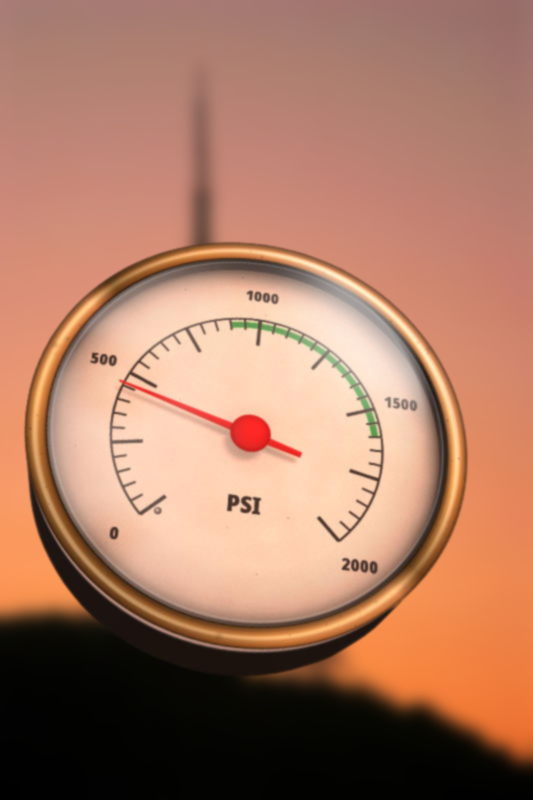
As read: 450 (psi)
